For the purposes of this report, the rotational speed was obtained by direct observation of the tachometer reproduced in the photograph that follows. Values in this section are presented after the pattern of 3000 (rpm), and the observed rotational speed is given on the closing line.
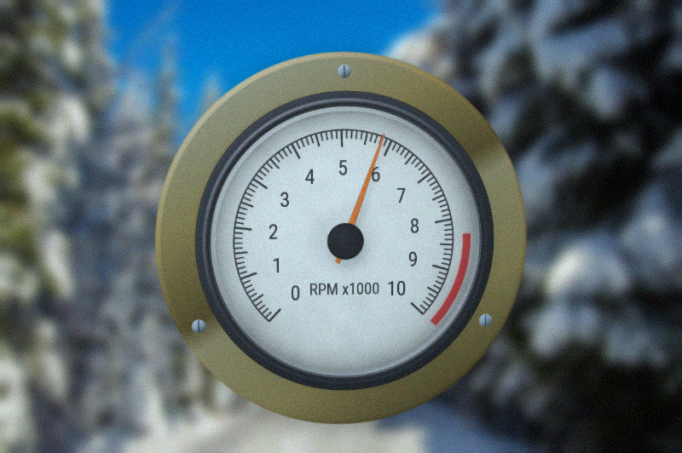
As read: 5800 (rpm)
